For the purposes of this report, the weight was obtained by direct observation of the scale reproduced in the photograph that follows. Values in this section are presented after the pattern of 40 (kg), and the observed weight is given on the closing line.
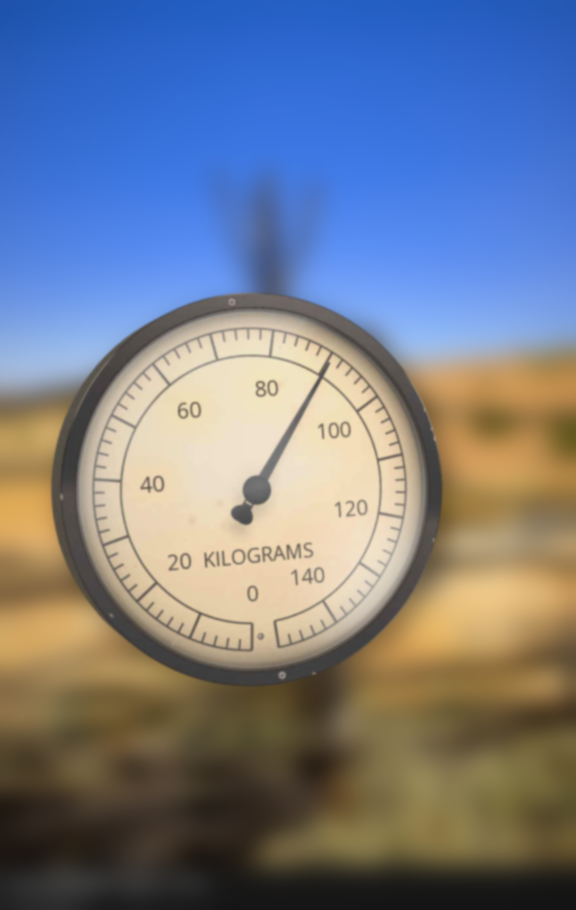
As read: 90 (kg)
